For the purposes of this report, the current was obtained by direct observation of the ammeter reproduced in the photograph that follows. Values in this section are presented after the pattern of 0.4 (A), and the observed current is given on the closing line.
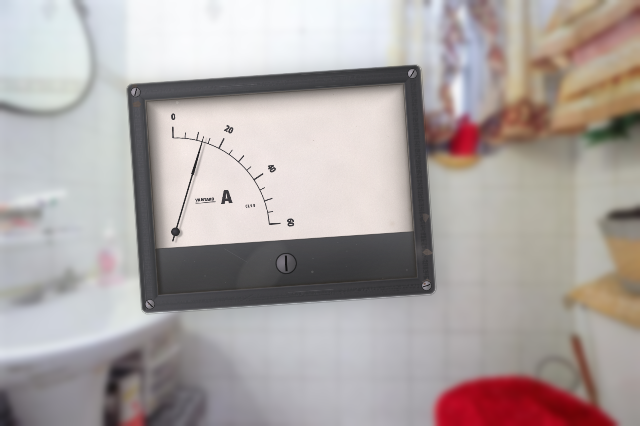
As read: 12.5 (A)
